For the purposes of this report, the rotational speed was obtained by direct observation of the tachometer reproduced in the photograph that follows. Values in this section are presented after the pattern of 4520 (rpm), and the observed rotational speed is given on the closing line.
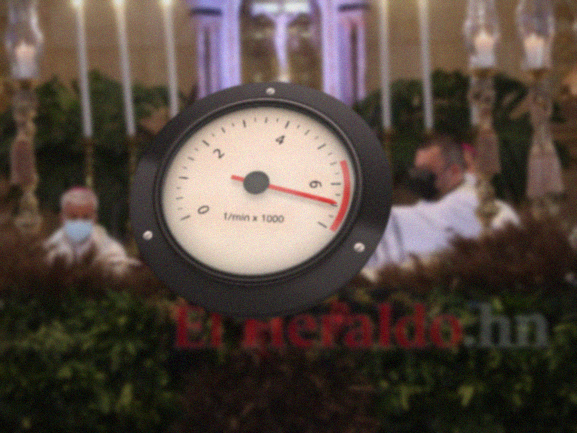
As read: 6500 (rpm)
